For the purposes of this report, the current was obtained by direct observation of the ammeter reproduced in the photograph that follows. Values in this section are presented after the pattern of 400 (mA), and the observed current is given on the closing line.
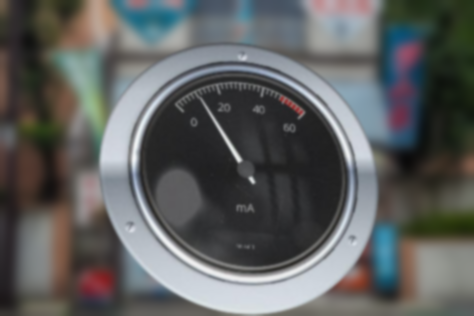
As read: 10 (mA)
